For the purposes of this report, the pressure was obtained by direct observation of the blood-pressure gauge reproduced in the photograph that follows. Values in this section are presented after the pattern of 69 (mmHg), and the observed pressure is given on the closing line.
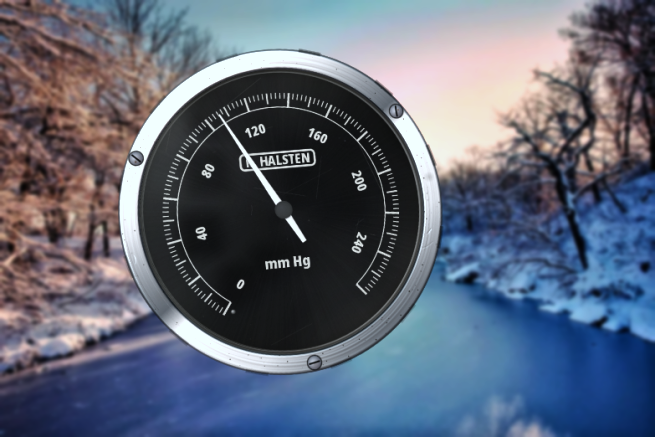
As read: 106 (mmHg)
